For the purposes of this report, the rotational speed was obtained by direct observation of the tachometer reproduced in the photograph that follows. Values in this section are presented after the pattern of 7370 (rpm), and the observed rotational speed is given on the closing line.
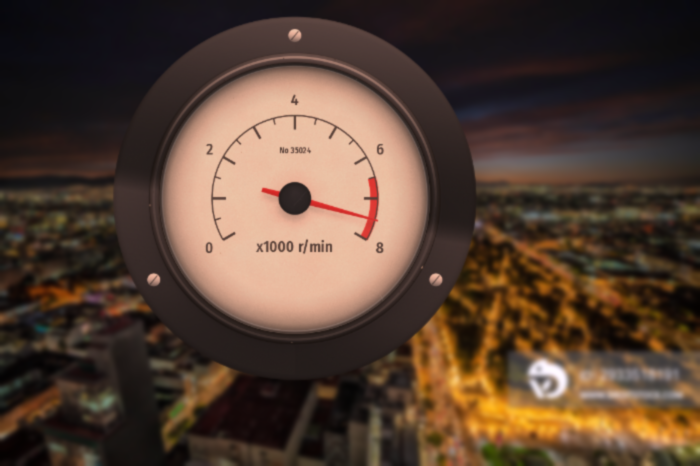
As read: 7500 (rpm)
